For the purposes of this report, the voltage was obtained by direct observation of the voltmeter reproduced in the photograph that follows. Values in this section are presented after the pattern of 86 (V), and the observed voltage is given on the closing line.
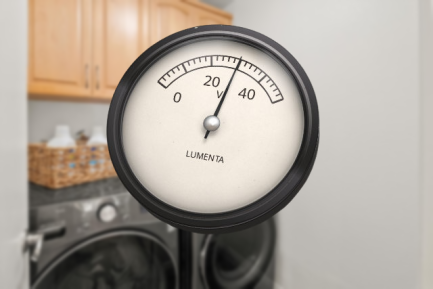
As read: 30 (V)
